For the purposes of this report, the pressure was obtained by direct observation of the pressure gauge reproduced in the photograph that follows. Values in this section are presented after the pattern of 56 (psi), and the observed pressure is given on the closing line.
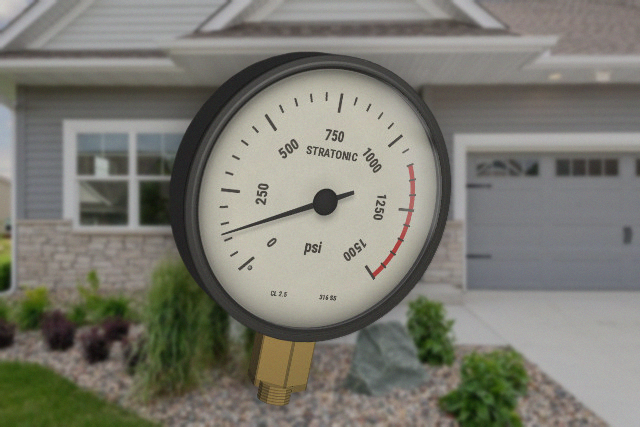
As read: 125 (psi)
